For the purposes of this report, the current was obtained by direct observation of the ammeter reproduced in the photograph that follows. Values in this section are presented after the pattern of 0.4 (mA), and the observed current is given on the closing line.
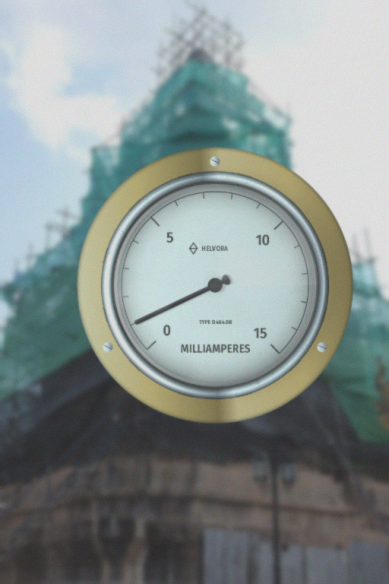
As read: 1 (mA)
